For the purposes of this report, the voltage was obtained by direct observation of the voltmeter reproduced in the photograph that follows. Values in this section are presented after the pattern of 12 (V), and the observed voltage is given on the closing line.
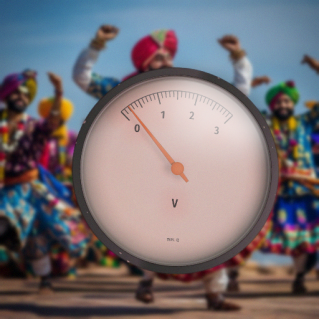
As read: 0.2 (V)
